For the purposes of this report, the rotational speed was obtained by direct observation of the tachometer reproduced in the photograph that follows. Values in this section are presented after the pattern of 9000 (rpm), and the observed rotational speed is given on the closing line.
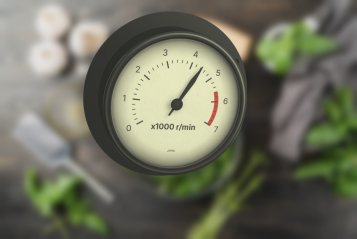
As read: 4400 (rpm)
